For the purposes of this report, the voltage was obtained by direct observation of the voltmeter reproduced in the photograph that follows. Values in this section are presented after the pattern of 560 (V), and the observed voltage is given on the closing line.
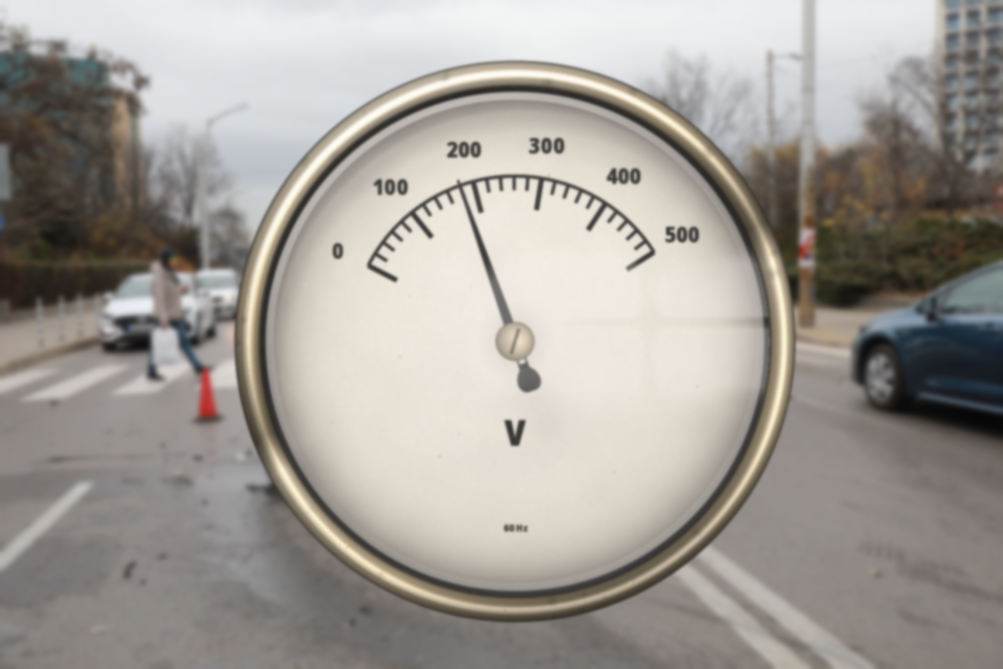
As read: 180 (V)
